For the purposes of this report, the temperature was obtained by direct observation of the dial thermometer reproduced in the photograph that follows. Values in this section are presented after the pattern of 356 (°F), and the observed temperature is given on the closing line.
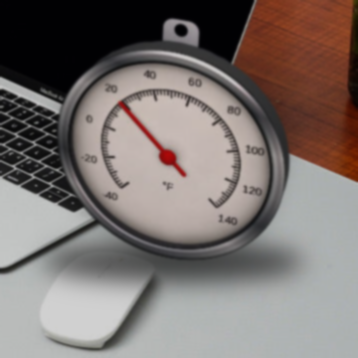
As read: 20 (°F)
